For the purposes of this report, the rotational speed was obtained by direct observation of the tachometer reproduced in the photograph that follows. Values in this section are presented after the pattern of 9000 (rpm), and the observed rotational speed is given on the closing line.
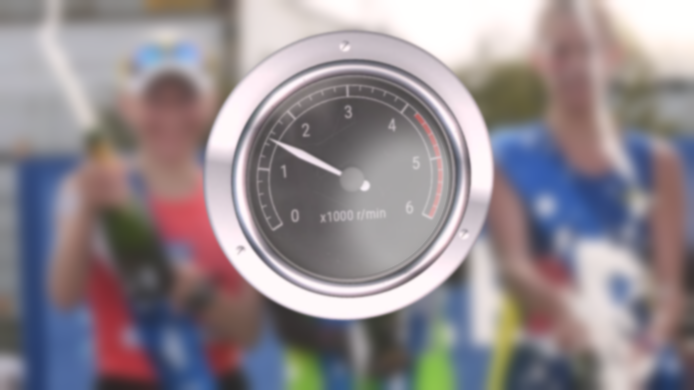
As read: 1500 (rpm)
